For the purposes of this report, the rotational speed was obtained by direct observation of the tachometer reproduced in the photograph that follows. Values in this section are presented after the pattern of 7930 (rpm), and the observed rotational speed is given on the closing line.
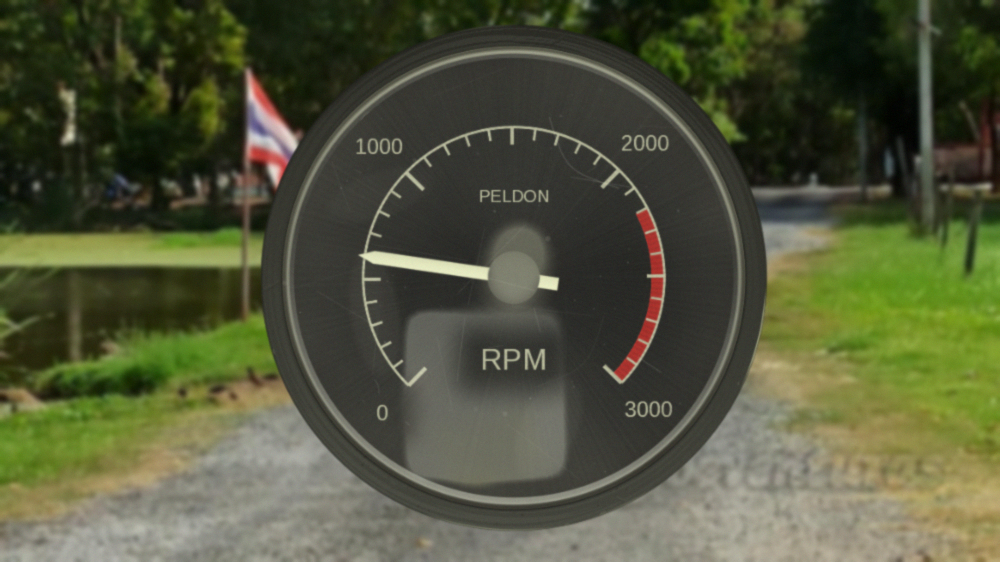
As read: 600 (rpm)
